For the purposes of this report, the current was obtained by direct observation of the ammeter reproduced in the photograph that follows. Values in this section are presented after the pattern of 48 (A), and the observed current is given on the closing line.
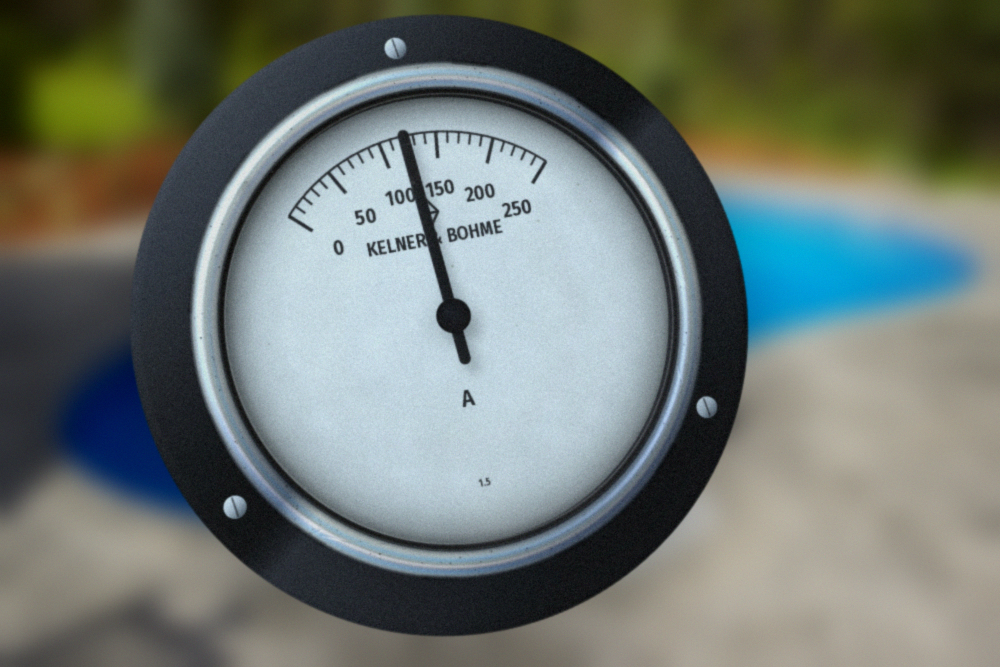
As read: 120 (A)
